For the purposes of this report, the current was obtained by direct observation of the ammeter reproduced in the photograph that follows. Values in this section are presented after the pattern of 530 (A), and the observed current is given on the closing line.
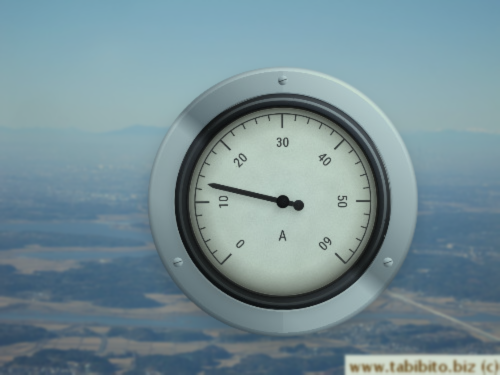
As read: 13 (A)
